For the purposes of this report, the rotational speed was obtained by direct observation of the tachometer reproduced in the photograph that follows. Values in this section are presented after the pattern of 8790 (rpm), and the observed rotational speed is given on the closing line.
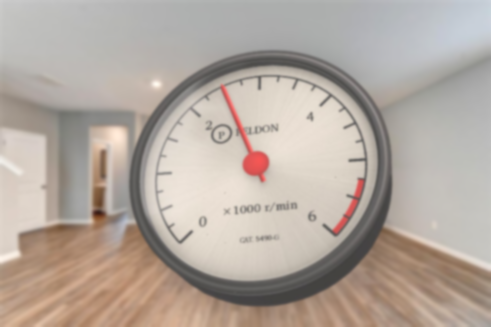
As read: 2500 (rpm)
